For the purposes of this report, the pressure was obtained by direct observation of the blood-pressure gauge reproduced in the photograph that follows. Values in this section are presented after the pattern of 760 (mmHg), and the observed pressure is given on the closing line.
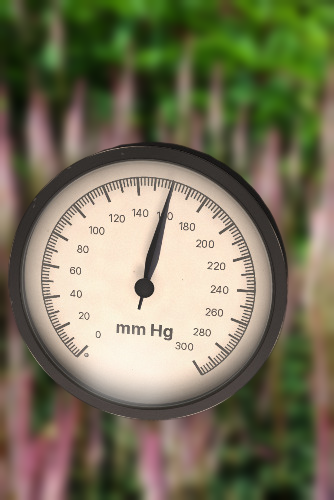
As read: 160 (mmHg)
